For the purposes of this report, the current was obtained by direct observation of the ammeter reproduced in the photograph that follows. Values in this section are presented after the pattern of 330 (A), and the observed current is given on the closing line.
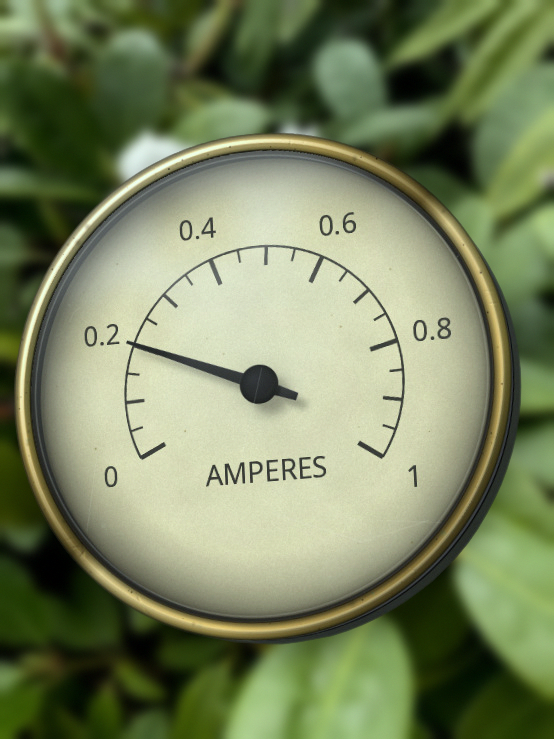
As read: 0.2 (A)
